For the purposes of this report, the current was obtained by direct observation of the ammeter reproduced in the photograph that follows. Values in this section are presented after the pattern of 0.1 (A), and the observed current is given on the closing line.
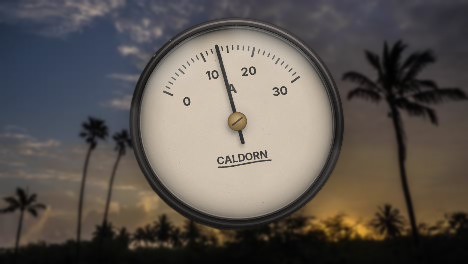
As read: 13 (A)
